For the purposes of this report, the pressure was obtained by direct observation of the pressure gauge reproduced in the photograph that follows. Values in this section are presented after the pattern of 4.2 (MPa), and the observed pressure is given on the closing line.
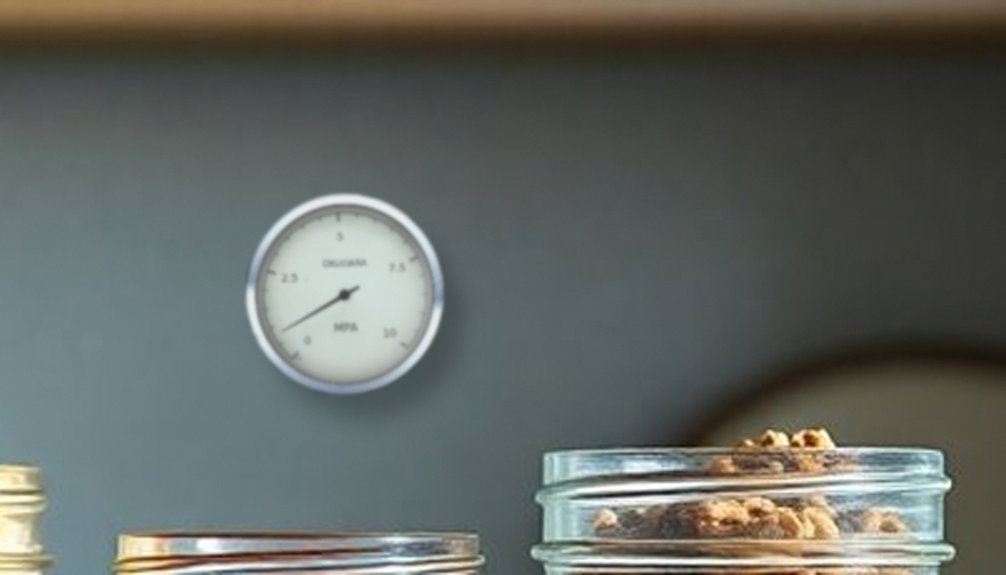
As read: 0.75 (MPa)
